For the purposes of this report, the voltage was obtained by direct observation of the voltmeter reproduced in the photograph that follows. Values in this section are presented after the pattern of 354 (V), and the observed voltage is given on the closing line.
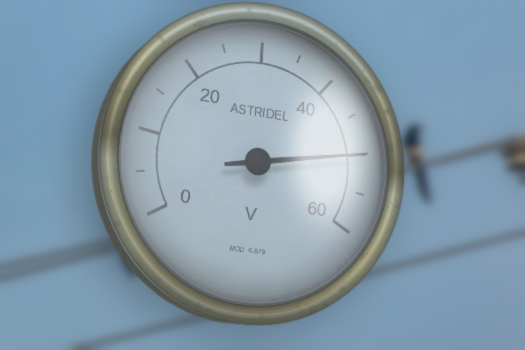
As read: 50 (V)
